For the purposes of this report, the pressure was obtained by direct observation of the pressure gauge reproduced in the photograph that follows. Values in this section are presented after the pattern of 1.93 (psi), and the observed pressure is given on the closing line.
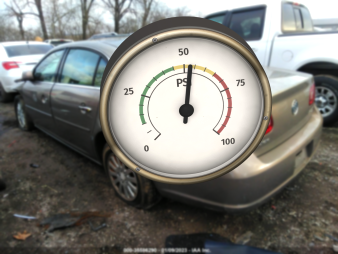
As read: 52.5 (psi)
